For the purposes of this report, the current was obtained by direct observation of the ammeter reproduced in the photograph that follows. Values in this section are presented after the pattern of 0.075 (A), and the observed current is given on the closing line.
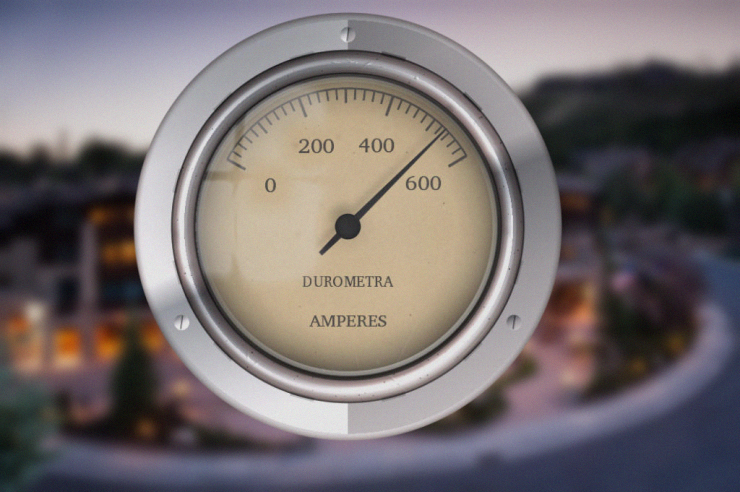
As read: 530 (A)
